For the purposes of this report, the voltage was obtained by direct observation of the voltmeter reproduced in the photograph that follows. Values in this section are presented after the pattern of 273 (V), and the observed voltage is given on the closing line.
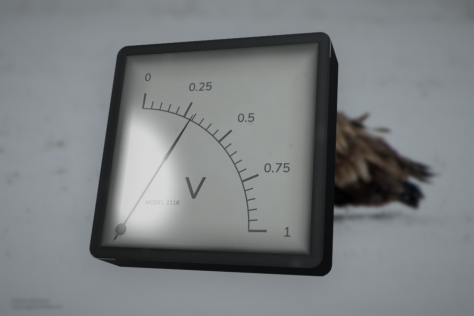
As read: 0.3 (V)
